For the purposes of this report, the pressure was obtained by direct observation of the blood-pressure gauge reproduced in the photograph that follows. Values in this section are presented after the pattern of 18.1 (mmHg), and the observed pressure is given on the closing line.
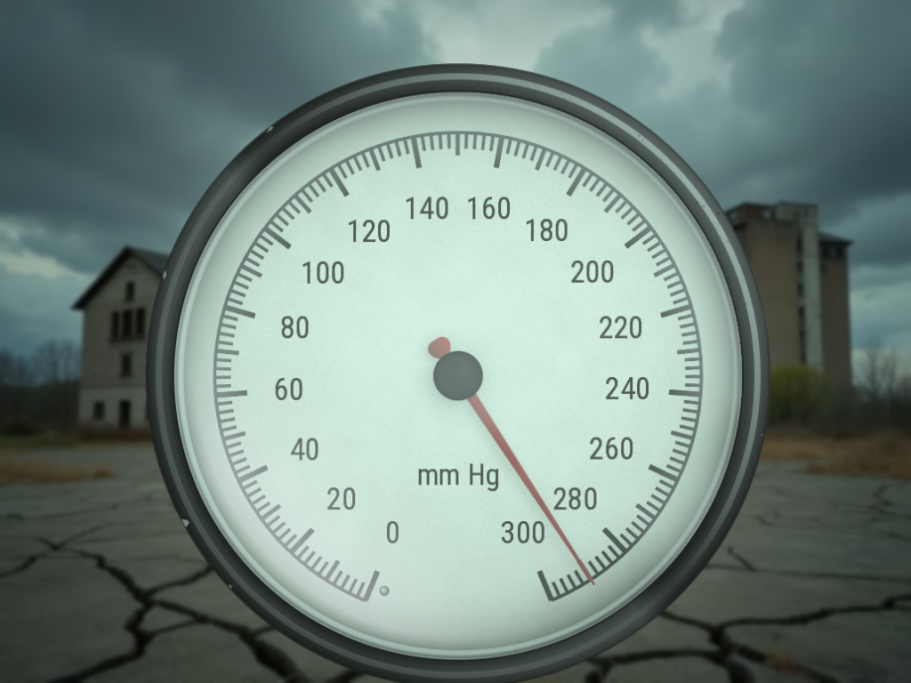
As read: 290 (mmHg)
